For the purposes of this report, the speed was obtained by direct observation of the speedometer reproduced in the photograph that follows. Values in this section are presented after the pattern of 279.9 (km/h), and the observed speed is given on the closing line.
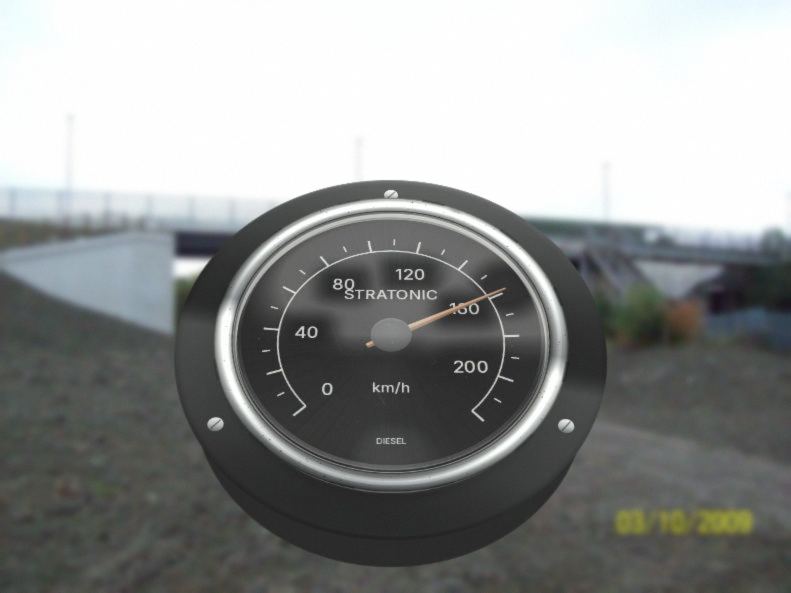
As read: 160 (km/h)
